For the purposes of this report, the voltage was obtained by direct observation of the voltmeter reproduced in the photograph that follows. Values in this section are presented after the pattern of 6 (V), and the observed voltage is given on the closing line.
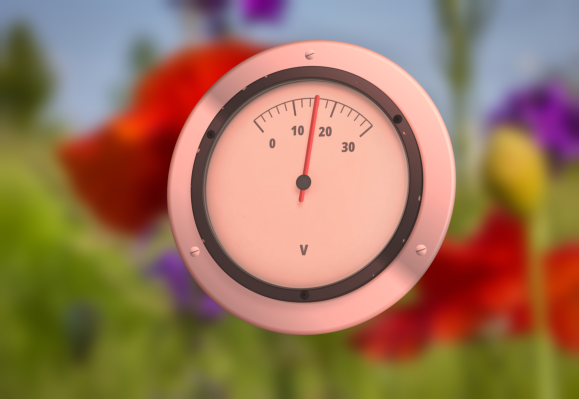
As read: 16 (V)
